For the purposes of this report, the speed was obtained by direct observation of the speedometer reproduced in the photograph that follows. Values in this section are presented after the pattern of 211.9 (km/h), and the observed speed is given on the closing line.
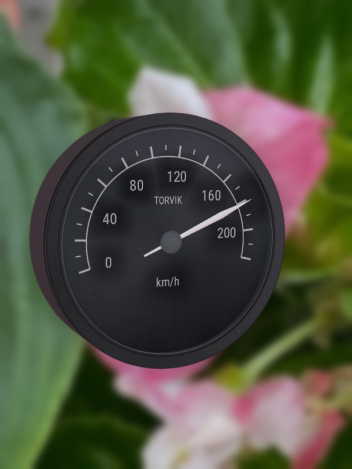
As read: 180 (km/h)
